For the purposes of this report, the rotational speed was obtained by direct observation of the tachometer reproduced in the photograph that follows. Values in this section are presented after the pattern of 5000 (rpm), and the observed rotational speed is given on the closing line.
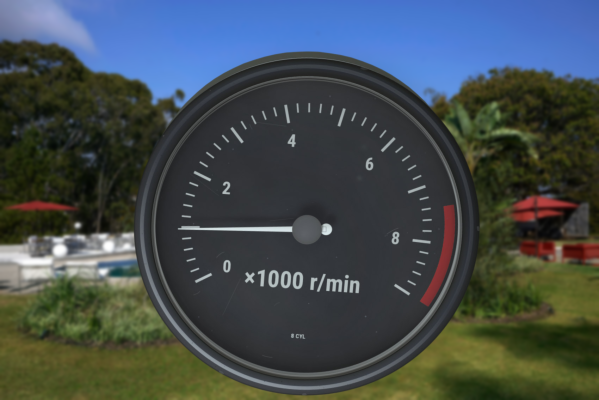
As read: 1000 (rpm)
